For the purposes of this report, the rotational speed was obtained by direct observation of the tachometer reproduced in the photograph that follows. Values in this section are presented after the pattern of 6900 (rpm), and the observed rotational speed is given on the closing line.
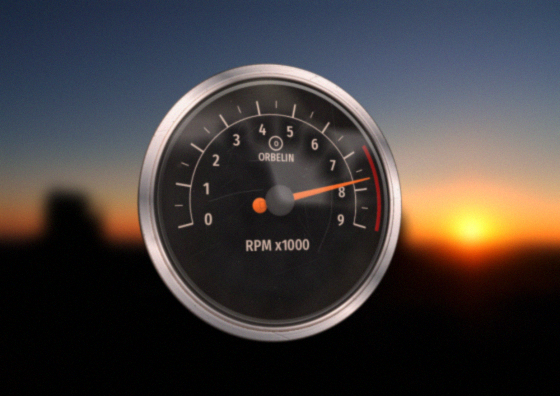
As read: 7750 (rpm)
